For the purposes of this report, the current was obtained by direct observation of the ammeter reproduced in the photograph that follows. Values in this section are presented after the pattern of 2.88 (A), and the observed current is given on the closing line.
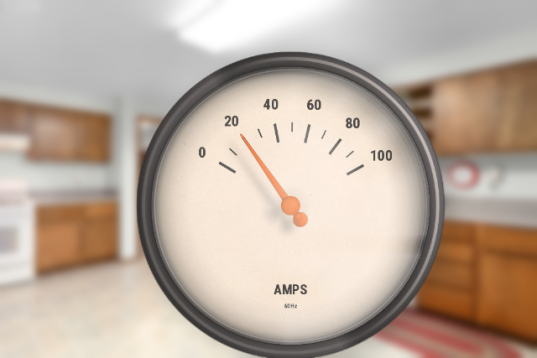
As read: 20 (A)
